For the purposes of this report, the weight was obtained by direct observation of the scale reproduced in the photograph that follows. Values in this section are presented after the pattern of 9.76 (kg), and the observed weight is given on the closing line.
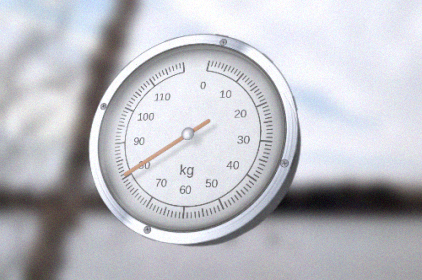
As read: 80 (kg)
